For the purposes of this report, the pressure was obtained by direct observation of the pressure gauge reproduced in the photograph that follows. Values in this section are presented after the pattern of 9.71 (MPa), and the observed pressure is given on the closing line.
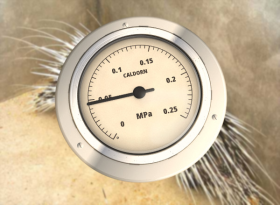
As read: 0.045 (MPa)
